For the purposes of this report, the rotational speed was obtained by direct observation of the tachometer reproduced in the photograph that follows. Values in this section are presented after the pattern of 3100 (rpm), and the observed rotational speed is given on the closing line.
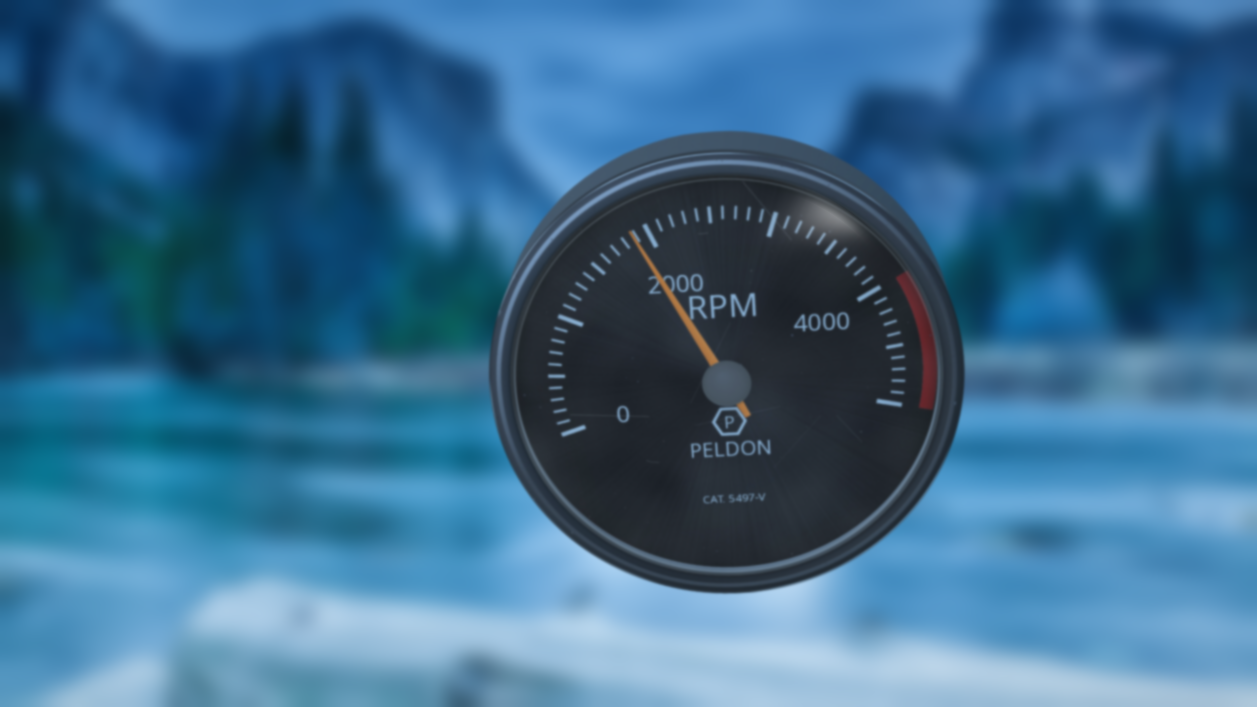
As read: 1900 (rpm)
